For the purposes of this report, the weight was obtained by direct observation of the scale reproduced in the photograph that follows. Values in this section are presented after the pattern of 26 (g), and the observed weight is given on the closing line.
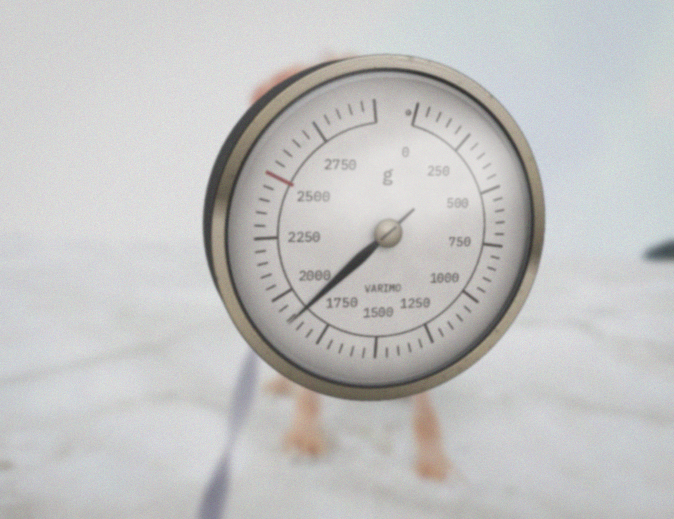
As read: 1900 (g)
